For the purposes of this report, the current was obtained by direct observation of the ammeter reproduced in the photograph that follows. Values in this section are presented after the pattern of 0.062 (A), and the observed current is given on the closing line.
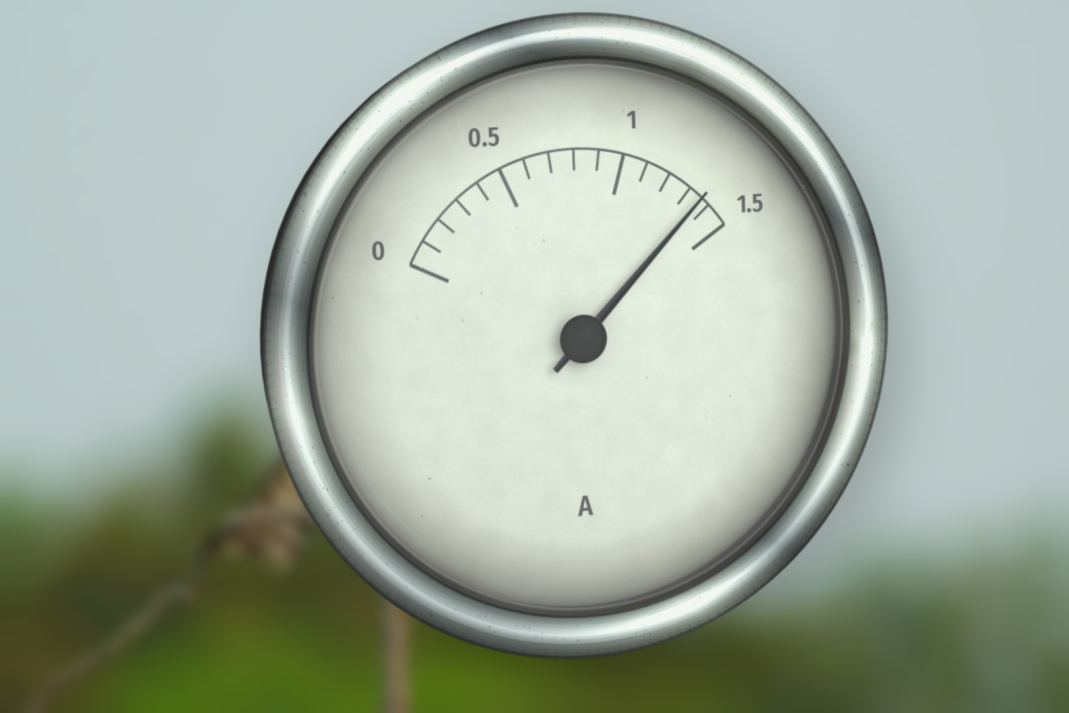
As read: 1.35 (A)
